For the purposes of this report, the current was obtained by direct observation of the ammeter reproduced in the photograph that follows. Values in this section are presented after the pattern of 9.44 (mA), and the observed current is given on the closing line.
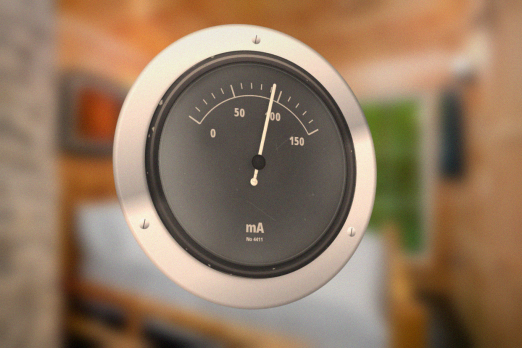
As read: 90 (mA)
